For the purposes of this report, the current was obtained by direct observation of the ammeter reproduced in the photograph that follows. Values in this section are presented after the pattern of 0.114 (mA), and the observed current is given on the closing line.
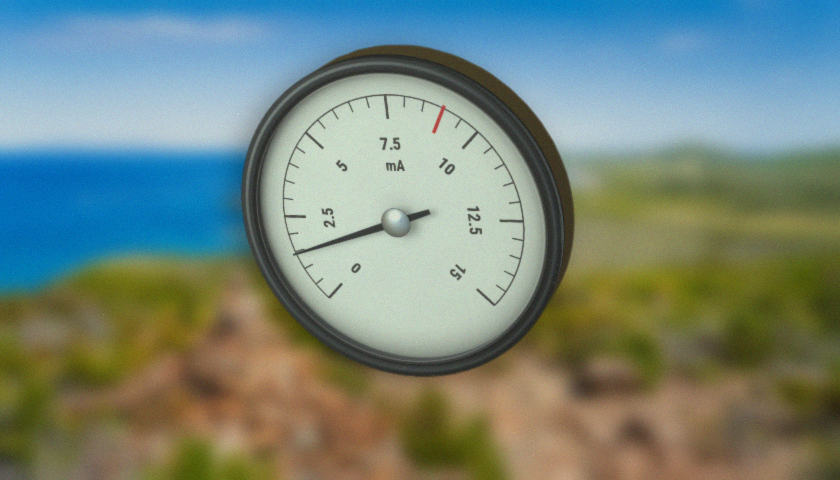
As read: 1.5 (mA)
